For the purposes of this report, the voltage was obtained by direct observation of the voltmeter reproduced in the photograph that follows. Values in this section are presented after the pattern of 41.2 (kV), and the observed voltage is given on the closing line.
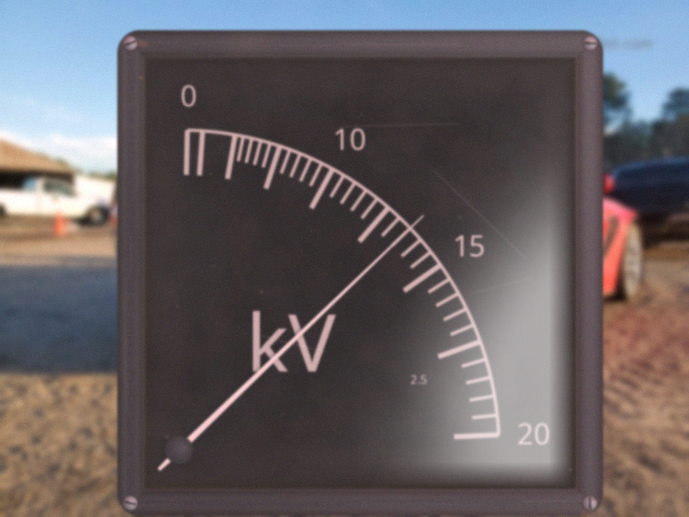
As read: 13.5 (kV)
